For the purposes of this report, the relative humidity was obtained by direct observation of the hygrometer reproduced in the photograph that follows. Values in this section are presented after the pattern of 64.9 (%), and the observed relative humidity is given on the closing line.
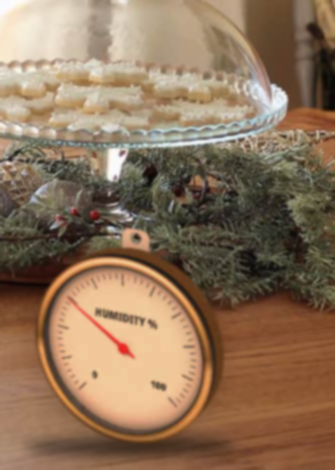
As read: 30 (%)
